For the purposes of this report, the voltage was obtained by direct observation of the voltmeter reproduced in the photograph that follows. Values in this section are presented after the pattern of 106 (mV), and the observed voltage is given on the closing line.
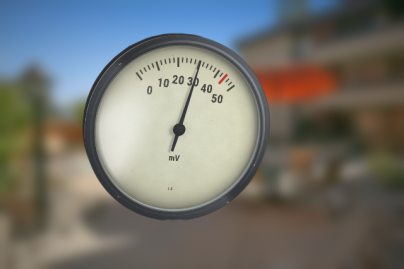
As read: 30 (mV)
